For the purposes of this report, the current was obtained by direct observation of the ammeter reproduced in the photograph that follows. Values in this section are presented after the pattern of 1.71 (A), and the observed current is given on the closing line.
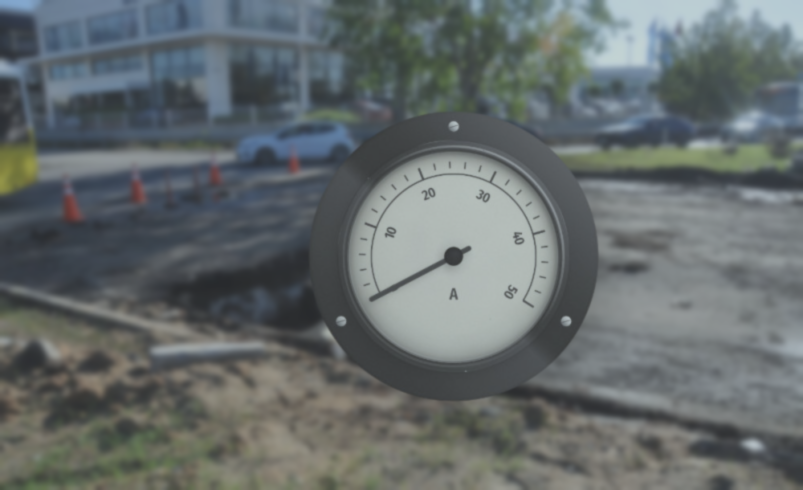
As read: 0 (A)
